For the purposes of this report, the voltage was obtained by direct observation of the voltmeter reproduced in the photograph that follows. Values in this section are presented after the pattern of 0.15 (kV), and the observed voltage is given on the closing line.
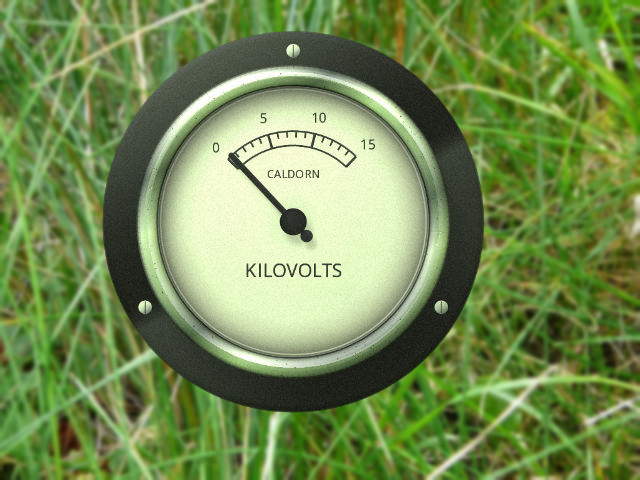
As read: 0.5 (kV)
